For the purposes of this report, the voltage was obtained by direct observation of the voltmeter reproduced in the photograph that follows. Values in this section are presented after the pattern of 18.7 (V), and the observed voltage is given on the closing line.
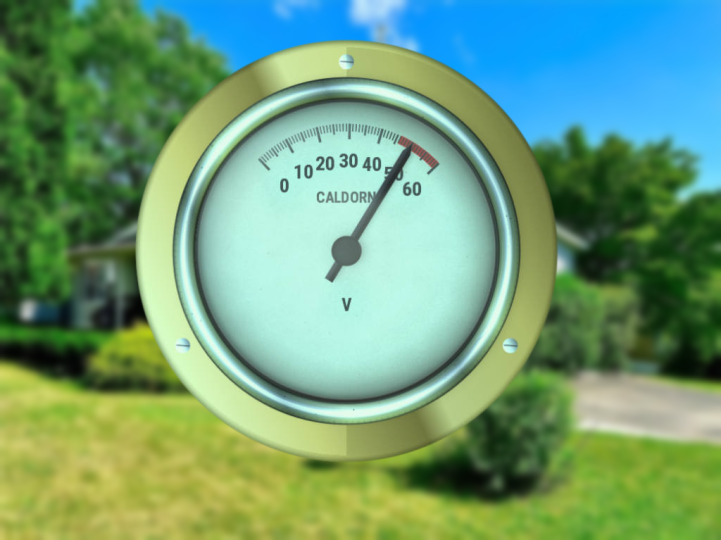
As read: 50 (V)
